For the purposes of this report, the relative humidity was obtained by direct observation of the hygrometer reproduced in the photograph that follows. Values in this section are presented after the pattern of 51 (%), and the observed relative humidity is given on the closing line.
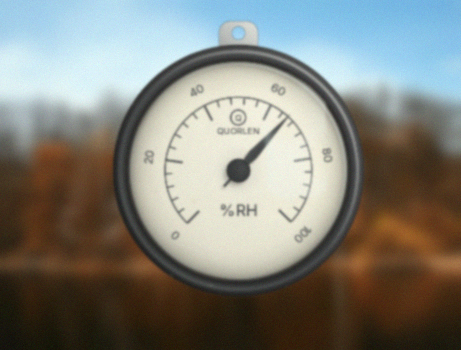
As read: 66 (%)
